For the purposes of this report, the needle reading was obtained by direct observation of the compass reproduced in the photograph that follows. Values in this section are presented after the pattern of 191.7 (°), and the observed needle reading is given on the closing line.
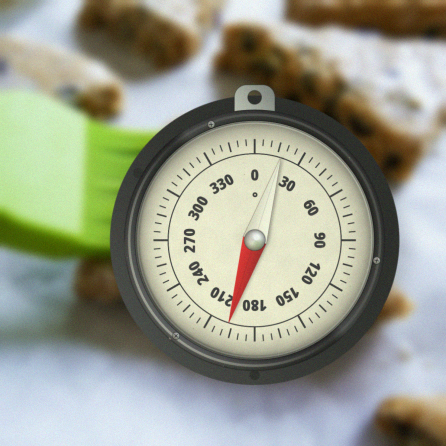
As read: 197.5 (°)
